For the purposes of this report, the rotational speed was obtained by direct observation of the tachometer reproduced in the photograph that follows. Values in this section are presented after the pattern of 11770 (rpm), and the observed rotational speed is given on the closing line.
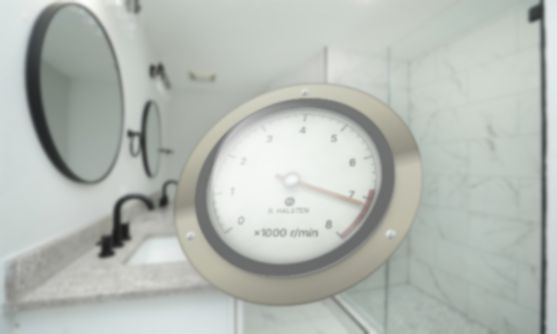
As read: 7200 (rpm)
